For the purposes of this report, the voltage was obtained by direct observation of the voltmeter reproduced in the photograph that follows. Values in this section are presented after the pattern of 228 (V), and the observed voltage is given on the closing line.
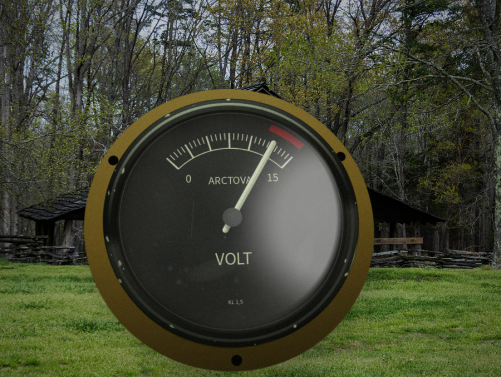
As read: 12.5 (V)
